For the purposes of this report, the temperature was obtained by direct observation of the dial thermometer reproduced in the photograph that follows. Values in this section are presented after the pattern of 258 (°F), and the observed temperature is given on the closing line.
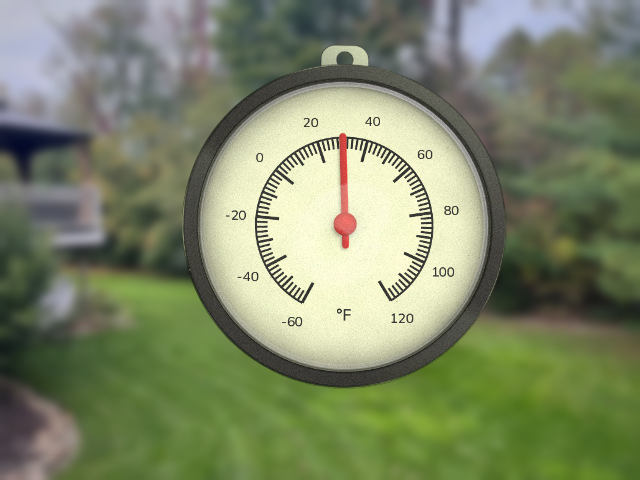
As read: 30 (°F)
